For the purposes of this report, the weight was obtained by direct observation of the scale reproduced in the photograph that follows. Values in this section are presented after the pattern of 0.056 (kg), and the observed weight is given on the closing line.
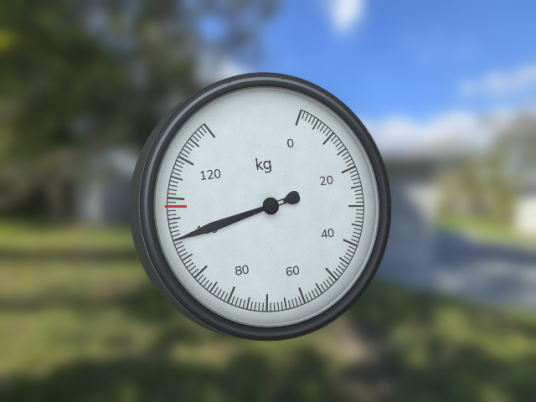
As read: 100 (kg)
